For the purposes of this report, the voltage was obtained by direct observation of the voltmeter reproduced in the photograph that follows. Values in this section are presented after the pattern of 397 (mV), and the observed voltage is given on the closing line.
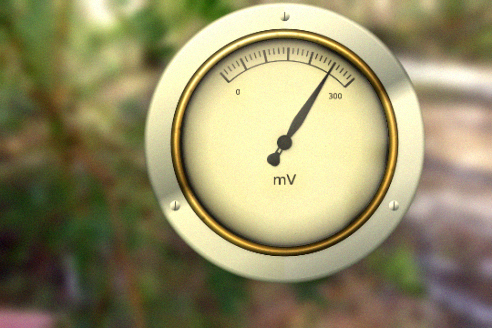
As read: 250 (mV)
